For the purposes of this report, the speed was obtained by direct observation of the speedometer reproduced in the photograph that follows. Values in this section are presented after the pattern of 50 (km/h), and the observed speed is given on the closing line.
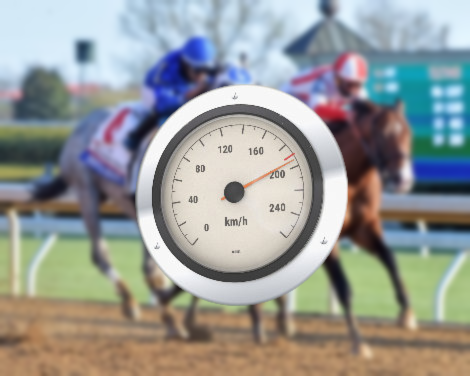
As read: 195 (km/h)
